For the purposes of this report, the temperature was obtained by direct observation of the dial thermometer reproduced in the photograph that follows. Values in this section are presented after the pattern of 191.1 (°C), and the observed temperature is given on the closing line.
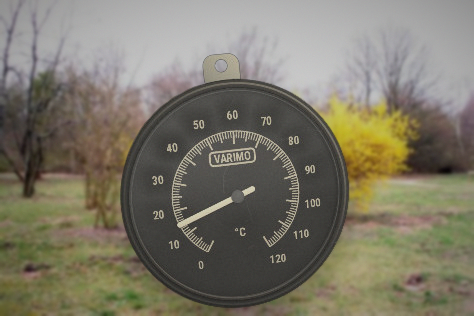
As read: 15 (°C)
